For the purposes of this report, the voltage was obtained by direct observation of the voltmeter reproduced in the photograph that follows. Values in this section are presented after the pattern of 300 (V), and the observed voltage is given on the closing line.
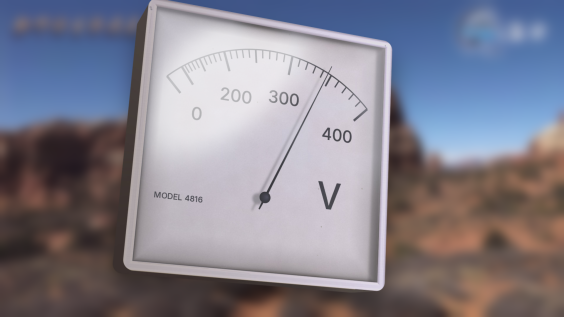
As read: 345 (V)
